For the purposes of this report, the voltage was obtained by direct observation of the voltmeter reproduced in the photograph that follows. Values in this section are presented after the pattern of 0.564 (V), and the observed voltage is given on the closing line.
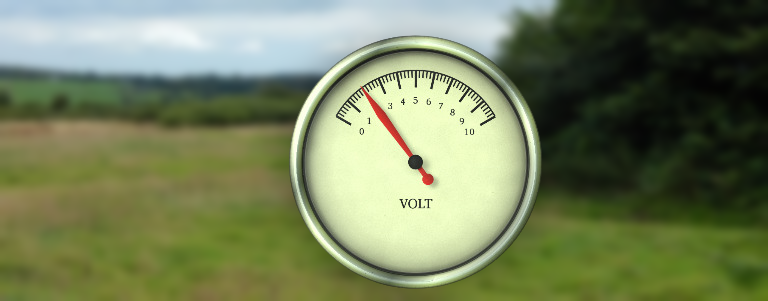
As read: 2 (V)
